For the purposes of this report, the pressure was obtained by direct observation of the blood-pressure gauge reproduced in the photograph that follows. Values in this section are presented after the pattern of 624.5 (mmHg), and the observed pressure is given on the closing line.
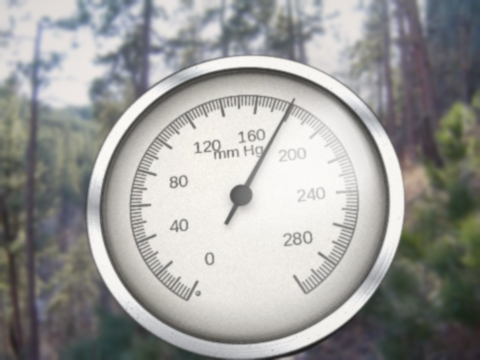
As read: 180 (mmHg)
